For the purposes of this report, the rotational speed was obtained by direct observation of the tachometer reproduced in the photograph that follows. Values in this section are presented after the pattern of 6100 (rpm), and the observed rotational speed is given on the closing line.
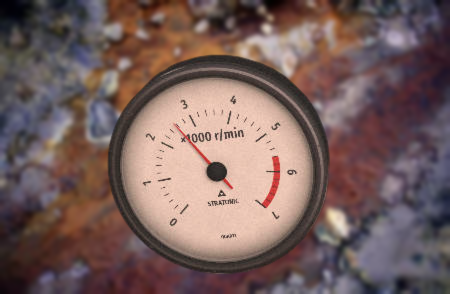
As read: 2600 (rpm)
